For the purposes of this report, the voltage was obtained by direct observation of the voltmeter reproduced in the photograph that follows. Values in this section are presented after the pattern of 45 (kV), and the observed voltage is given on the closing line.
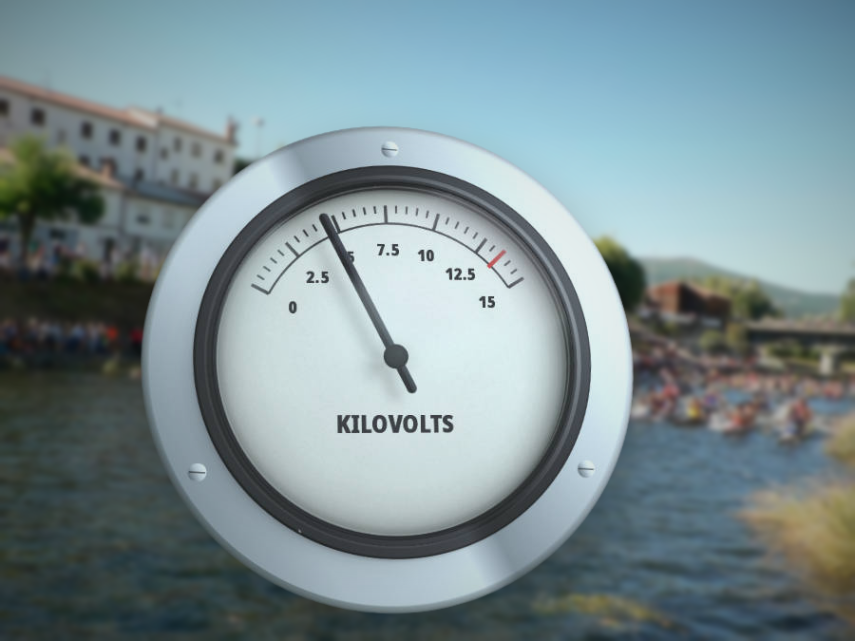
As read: 4.5 (kV)
